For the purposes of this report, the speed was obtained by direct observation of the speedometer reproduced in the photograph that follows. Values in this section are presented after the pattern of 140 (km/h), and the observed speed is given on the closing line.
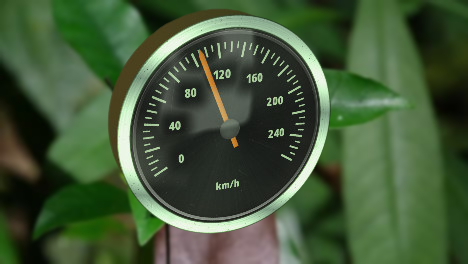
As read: 105 (km/h)
